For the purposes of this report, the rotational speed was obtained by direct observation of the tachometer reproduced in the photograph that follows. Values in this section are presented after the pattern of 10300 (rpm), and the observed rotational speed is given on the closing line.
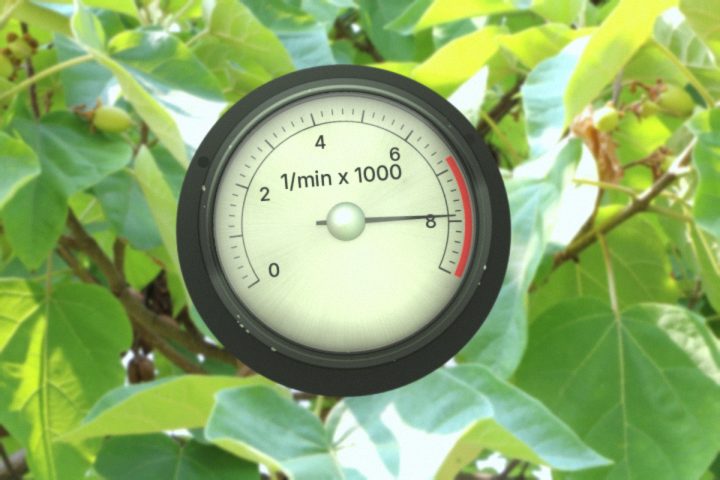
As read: 7900 (rpm)
